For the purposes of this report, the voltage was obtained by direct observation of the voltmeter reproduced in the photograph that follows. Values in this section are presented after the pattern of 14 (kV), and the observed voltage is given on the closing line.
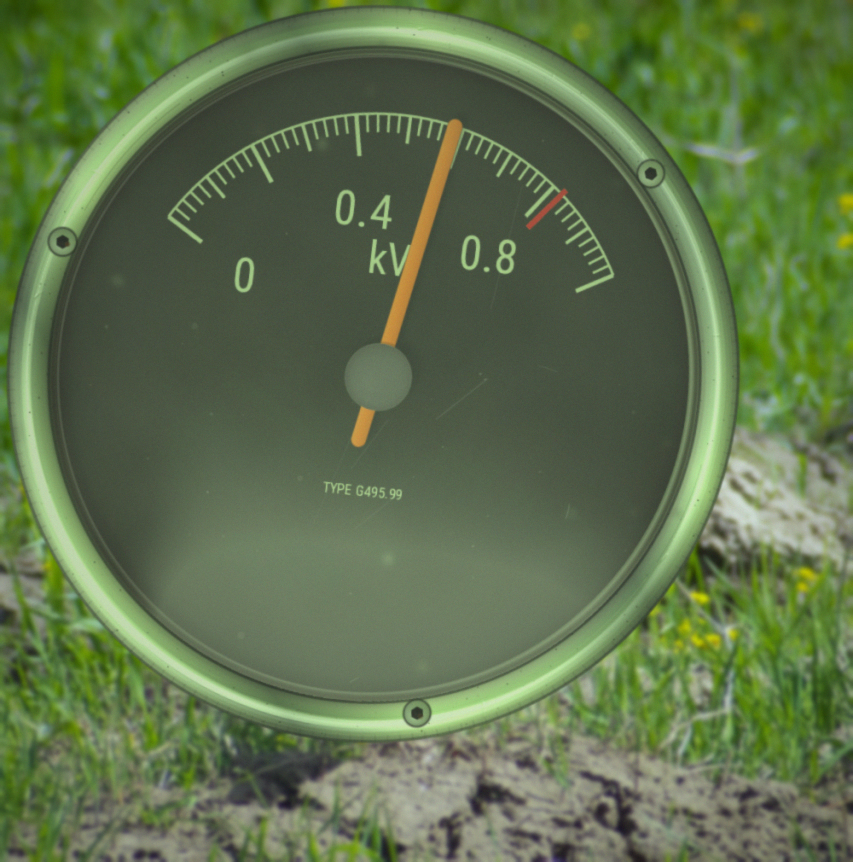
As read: 0.58 (kV)
